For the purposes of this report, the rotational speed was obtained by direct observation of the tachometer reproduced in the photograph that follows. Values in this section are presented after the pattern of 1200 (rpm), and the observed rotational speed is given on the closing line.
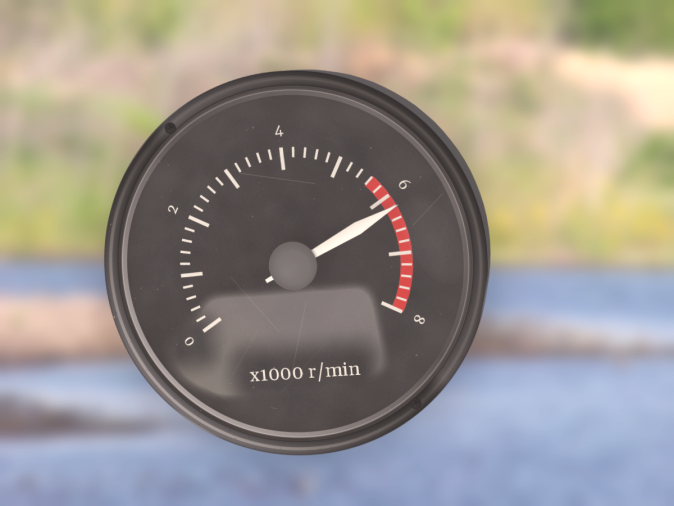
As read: 6200 (rpm)
